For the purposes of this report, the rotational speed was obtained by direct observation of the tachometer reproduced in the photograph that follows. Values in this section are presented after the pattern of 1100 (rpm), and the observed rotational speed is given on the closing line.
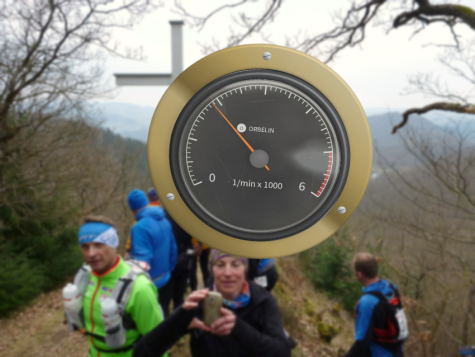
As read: 1900 (rpm)
